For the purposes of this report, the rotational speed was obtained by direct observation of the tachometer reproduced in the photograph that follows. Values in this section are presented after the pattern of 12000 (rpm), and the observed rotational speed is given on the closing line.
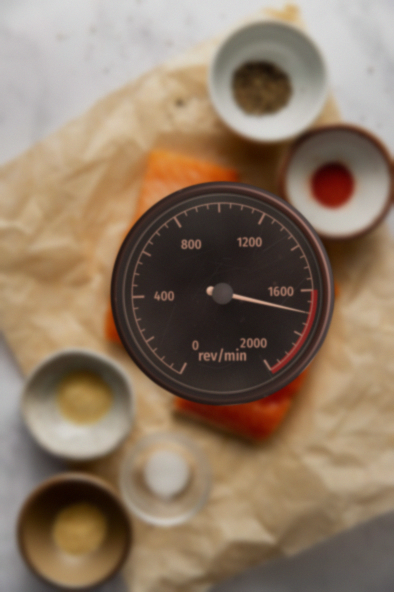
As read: 1700 (rpm)
